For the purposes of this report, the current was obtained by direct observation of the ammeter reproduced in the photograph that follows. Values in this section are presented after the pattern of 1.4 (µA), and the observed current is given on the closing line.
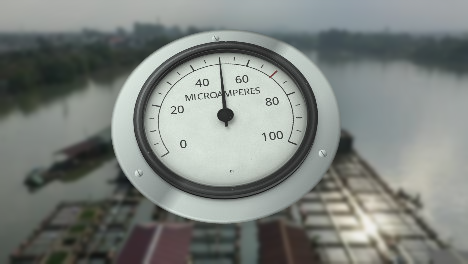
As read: 50 (µA)
